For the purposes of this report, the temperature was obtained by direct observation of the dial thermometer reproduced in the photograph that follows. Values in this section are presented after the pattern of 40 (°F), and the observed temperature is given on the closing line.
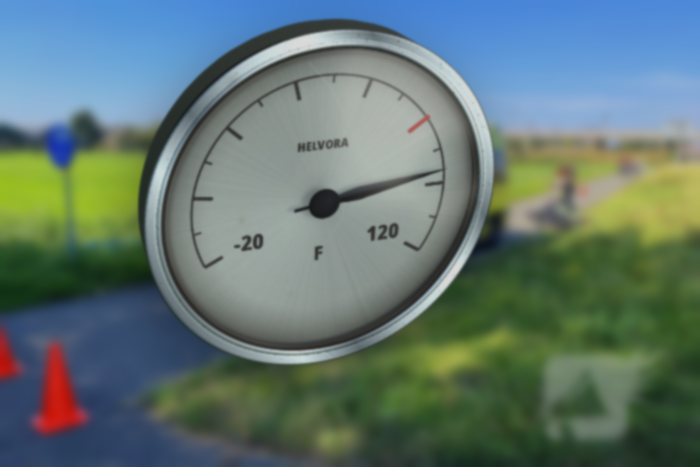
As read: 95 (°F)
